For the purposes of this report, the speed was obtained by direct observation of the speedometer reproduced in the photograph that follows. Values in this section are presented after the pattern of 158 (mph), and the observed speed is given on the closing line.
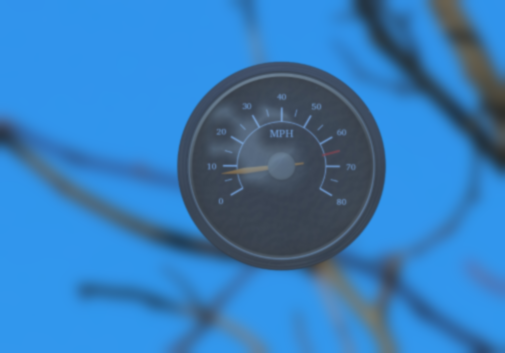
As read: 7.5 (mph)
